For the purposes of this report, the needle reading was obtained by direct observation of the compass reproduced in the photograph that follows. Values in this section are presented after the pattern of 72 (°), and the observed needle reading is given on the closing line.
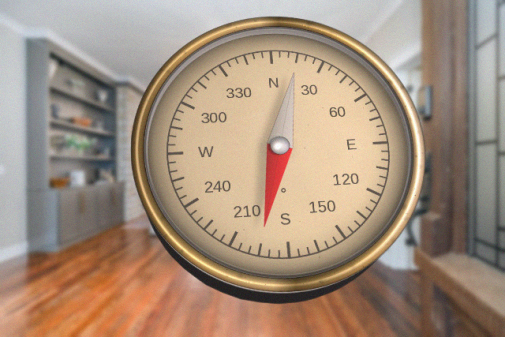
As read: 195 (°)
